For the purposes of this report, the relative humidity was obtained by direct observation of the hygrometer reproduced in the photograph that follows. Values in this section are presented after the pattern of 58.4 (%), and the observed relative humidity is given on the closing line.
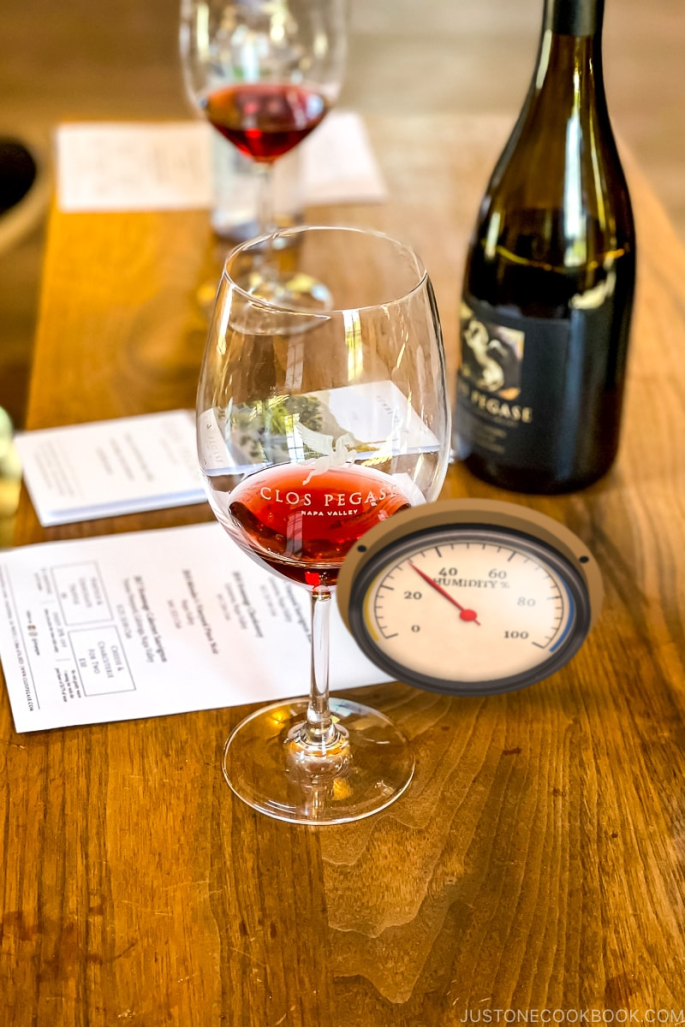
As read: 32 (%)
